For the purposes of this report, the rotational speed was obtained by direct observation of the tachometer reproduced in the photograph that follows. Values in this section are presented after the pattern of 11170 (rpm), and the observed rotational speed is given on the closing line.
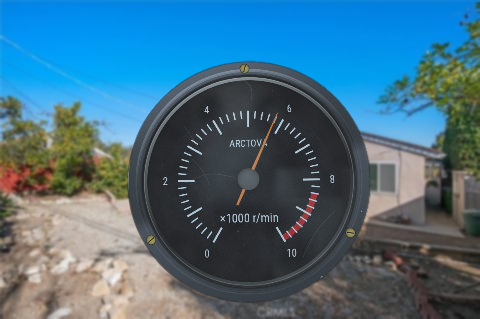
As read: 5800 (rpm)
